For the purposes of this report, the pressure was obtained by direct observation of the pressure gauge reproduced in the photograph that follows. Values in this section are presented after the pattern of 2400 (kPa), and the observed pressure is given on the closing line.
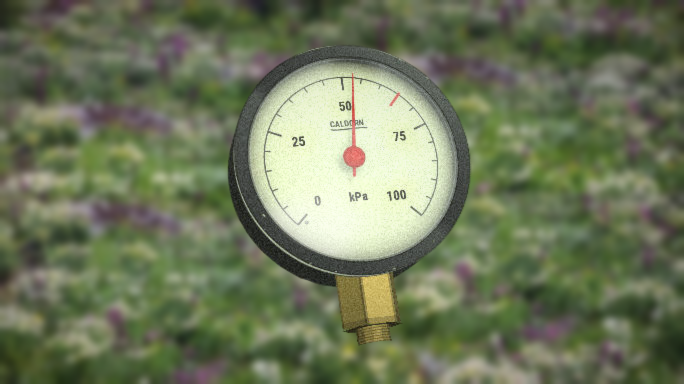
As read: 52.5 (kPa)
